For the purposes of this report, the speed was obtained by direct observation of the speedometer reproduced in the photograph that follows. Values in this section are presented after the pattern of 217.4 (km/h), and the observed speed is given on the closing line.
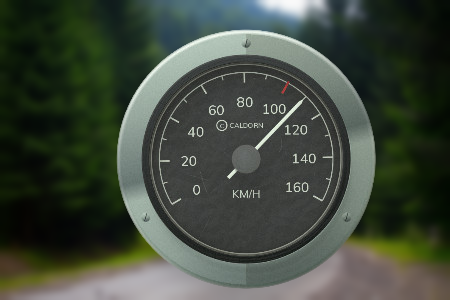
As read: 110 (km/h)
